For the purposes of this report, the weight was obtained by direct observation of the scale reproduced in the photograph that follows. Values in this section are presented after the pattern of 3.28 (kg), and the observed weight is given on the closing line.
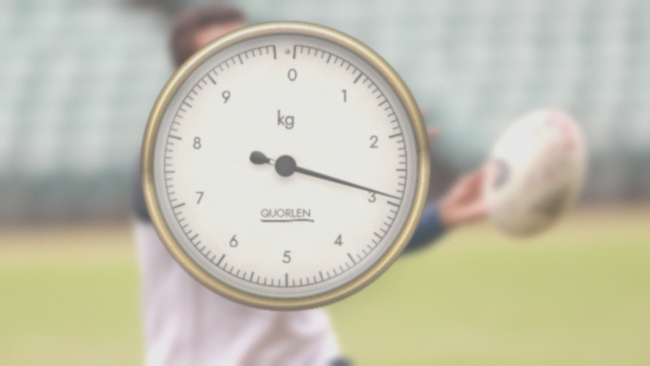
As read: 2.9 (kg)
